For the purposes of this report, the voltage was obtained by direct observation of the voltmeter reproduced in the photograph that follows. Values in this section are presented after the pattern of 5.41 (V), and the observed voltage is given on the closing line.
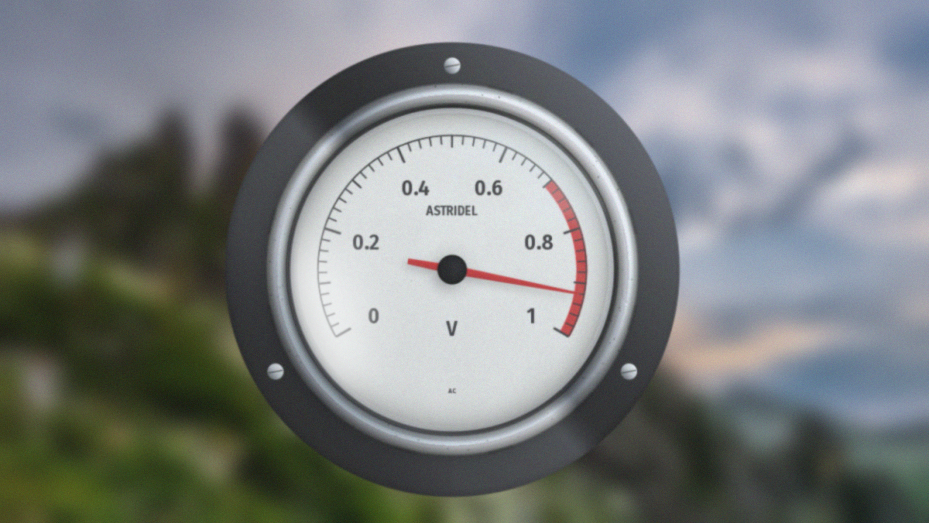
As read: 0.92 (V)
